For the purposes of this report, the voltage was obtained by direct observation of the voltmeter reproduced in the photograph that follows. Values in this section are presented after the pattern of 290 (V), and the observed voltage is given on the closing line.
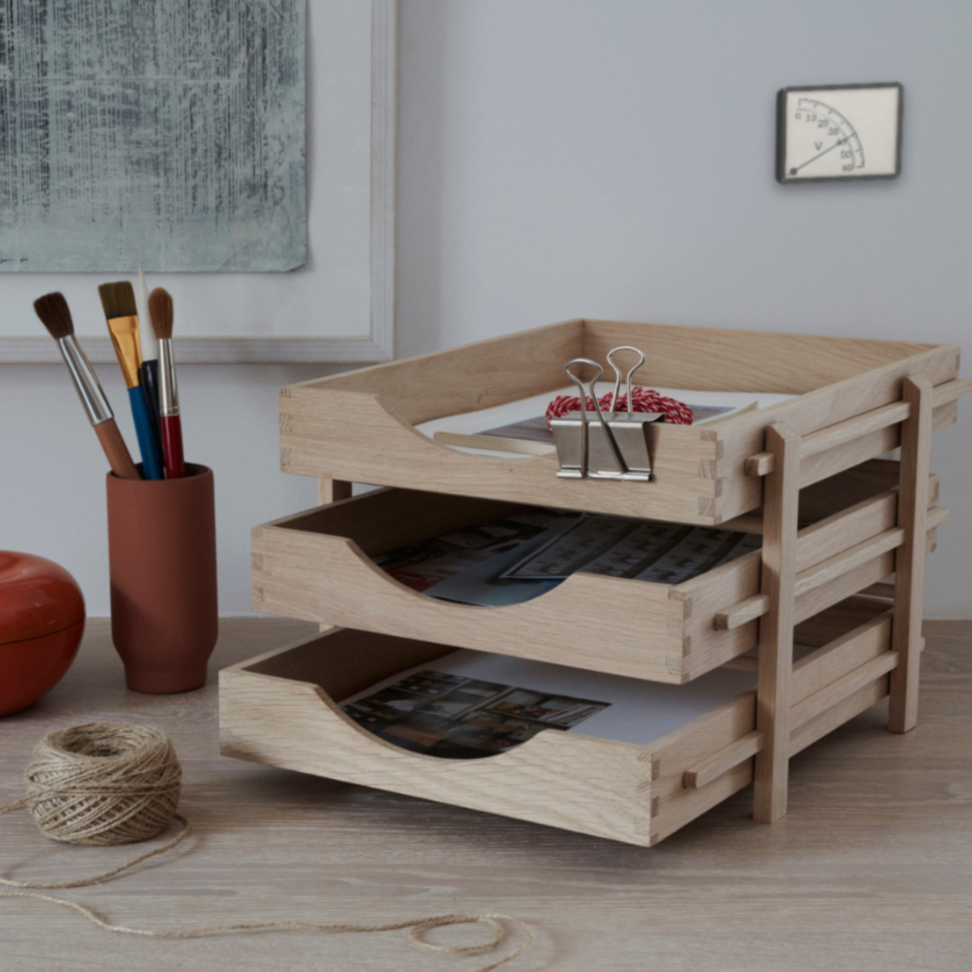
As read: 40 (V)
